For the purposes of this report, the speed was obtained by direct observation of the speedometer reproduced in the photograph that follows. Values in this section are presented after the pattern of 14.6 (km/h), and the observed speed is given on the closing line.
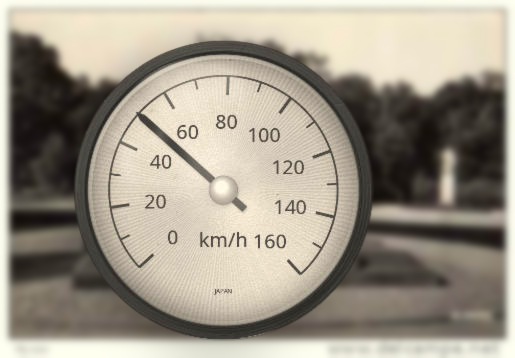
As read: 50 (km/h)
